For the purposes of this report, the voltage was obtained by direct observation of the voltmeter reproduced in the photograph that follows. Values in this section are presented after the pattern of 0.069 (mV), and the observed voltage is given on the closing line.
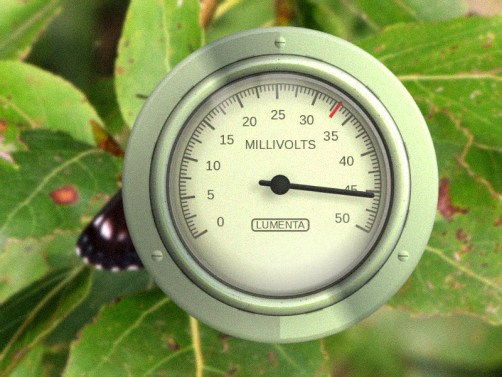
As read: 45.5 (mV)
